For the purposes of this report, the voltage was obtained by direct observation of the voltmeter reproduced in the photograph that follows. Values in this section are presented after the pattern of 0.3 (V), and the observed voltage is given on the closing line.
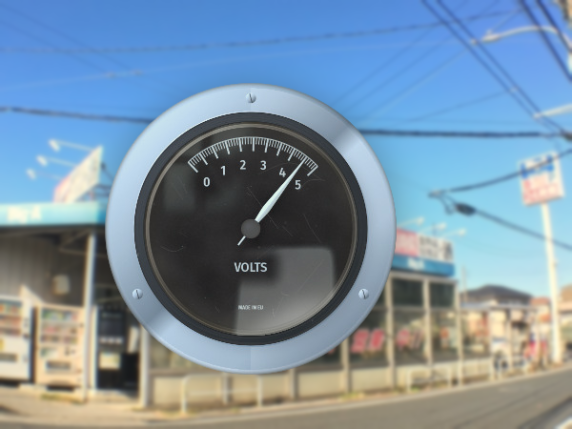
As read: 4.5 (V)
